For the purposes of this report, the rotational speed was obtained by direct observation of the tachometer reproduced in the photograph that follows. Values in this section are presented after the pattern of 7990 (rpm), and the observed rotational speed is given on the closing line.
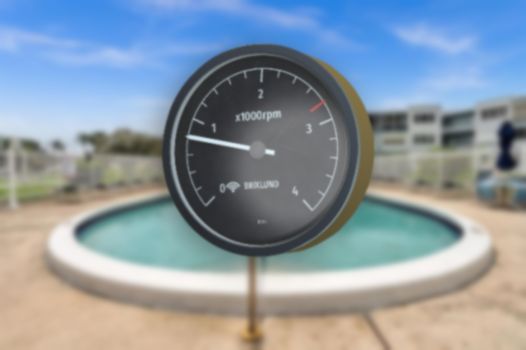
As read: 800 (rpm)
